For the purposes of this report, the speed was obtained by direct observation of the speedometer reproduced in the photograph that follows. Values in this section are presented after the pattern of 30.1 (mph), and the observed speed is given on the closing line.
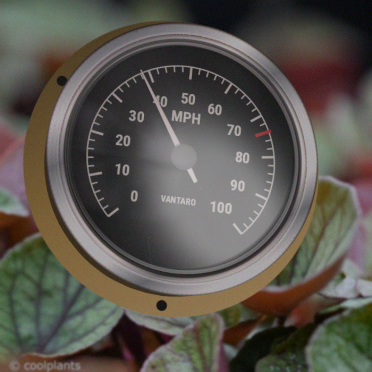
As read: 38 (mph)
